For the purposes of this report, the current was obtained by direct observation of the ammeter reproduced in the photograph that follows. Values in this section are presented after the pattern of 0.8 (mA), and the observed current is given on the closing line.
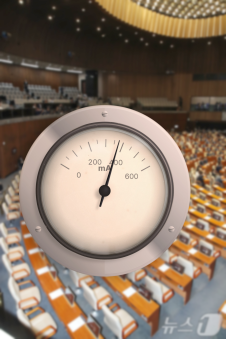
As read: 375 (mA)
